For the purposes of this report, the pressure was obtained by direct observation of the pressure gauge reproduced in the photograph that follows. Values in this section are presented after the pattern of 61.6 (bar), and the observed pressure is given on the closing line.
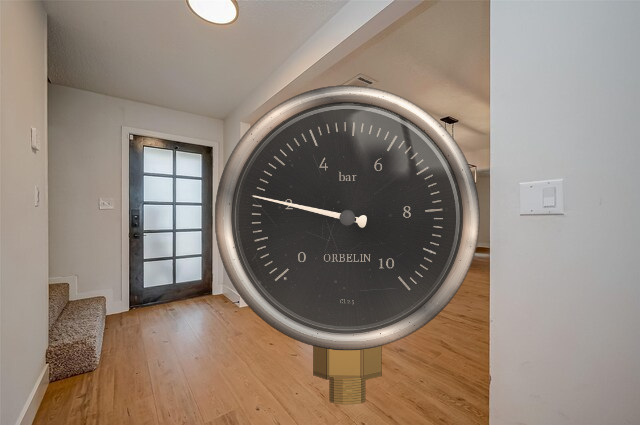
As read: 2 (bar)
